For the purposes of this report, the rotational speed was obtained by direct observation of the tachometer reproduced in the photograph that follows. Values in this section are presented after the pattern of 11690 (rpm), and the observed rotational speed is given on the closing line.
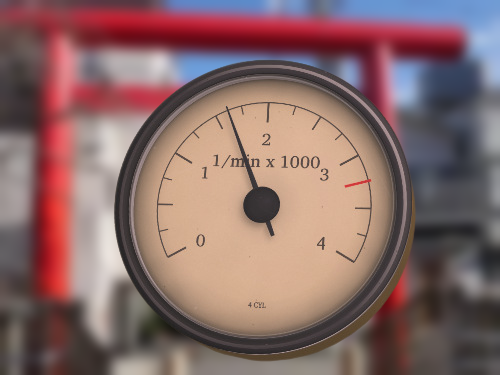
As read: 1625 (rpm)
